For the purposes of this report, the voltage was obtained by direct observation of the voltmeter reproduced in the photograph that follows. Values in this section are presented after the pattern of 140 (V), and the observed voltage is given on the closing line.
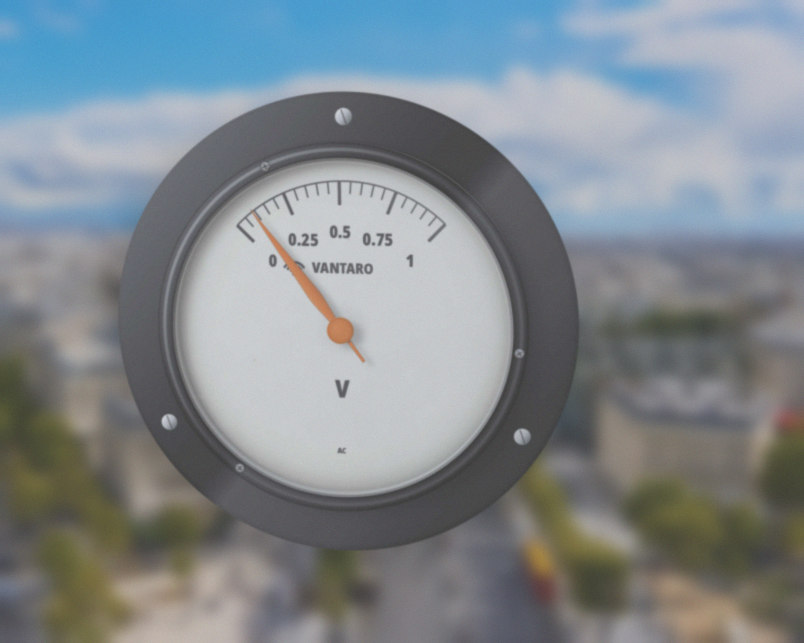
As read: 0.1 (V)
